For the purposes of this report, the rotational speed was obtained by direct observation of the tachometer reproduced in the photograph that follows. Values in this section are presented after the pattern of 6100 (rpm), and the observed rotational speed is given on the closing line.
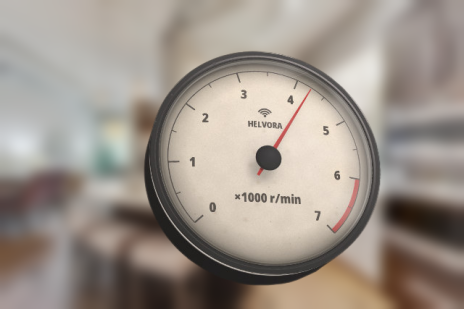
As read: 4250 (rpm)
